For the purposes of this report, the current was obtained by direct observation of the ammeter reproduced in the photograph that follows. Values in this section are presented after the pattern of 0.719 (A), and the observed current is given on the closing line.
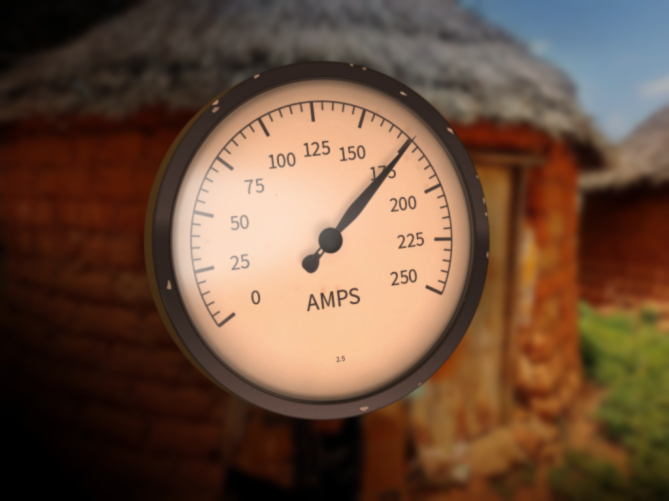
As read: 175 (A)
